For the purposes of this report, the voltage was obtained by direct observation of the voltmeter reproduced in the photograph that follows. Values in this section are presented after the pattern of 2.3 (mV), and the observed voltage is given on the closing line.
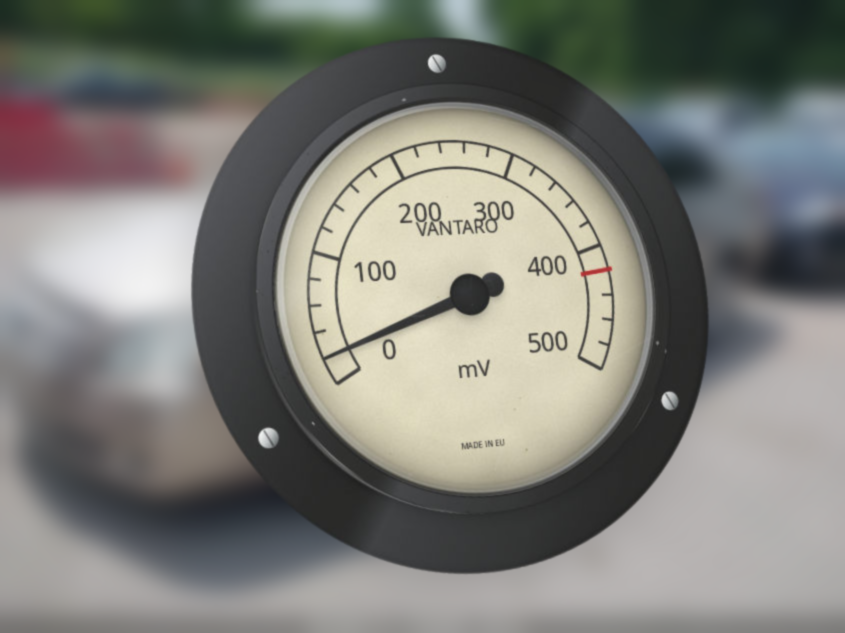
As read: 20 (mV)
